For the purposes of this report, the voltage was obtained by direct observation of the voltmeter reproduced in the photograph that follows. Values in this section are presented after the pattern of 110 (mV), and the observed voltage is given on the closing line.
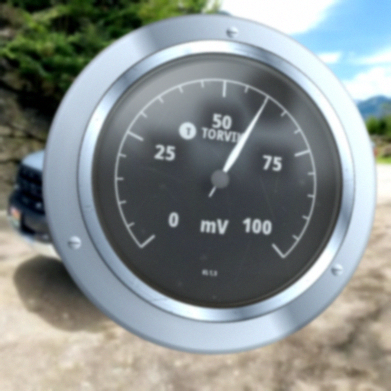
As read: 60 (mV)
